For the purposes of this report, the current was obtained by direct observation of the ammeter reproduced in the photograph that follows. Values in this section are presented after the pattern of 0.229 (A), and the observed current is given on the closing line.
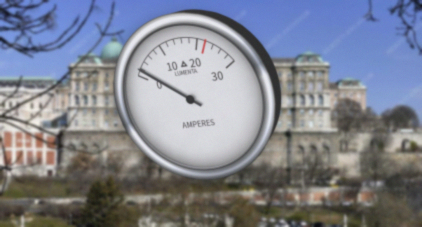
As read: 2 (A)
